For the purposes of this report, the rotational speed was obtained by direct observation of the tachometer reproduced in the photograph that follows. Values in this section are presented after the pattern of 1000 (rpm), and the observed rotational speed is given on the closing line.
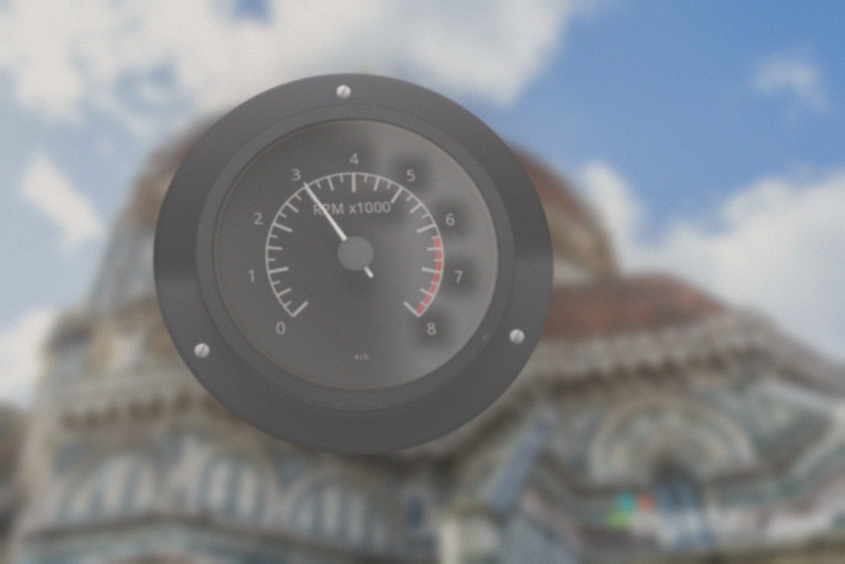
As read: 3000 (rpm)
